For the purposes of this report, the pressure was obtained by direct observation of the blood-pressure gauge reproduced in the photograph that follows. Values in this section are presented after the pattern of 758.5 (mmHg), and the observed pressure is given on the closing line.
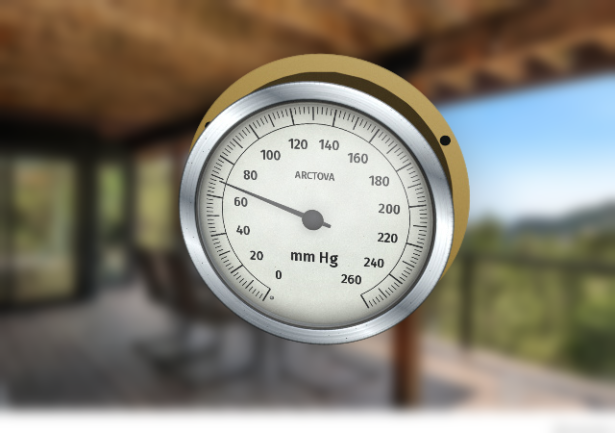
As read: 70 (mmHg)
